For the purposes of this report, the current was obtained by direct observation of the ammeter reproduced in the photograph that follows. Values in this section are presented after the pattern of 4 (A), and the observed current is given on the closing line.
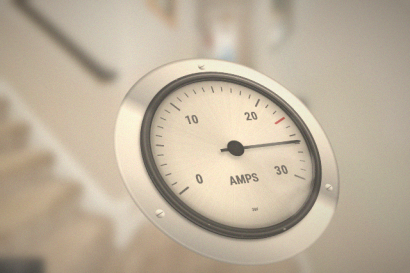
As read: 26 (A)
